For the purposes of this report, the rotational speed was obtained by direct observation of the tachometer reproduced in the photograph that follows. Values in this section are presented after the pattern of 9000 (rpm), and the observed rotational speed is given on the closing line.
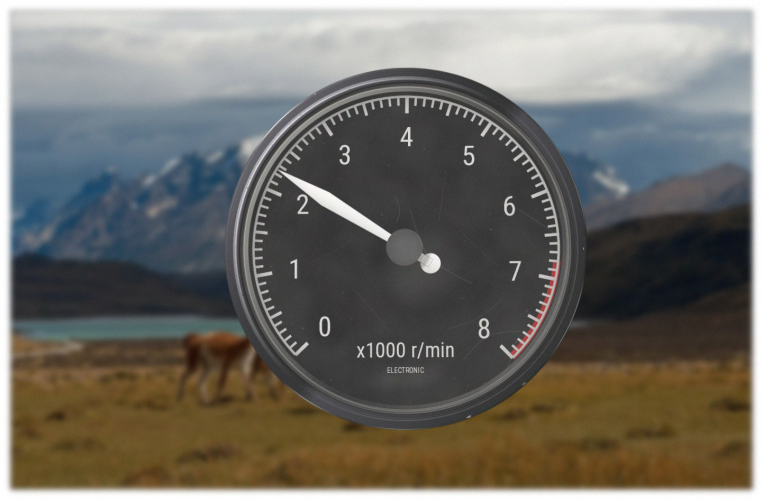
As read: 2250 (rpm)
